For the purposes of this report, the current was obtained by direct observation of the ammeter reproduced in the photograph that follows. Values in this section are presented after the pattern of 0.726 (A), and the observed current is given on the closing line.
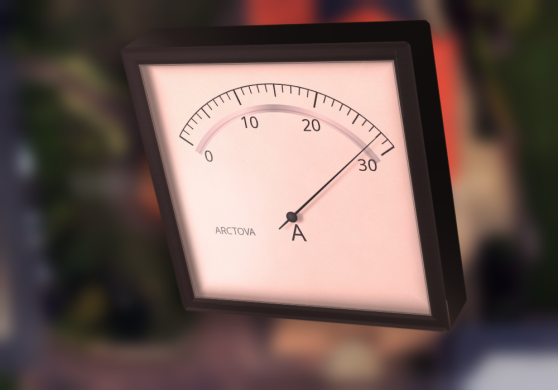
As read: 28 (A)
